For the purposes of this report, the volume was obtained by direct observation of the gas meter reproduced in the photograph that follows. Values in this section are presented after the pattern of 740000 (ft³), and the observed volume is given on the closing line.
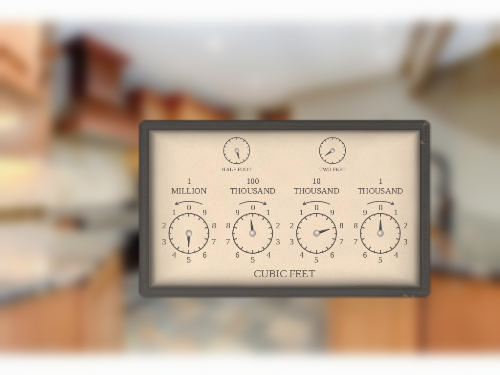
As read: 498000 (ft³)
